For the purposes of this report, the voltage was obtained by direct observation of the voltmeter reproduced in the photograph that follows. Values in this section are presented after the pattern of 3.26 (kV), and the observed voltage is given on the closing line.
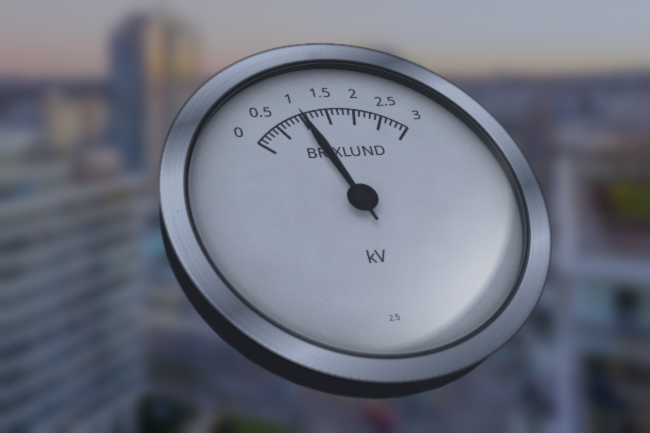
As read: 1 (kV)
